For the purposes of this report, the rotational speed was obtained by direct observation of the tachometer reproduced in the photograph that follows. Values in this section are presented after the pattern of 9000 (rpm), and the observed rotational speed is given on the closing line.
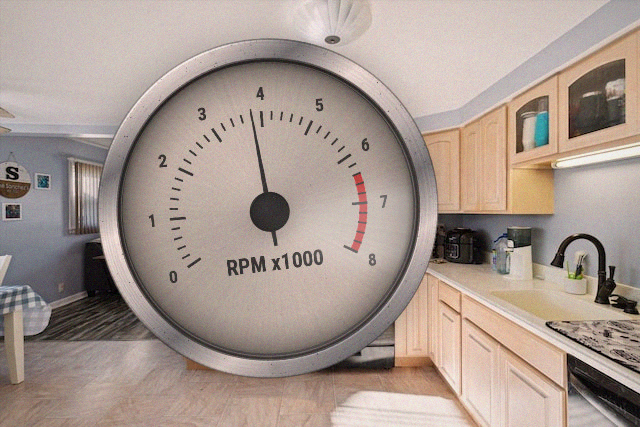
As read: 3800 (rpm)
